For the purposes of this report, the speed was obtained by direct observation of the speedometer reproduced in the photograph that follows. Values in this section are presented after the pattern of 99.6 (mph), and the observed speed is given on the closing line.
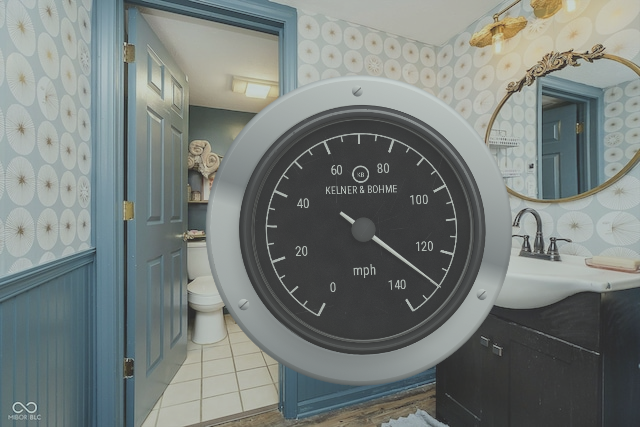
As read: 130 (mph)
